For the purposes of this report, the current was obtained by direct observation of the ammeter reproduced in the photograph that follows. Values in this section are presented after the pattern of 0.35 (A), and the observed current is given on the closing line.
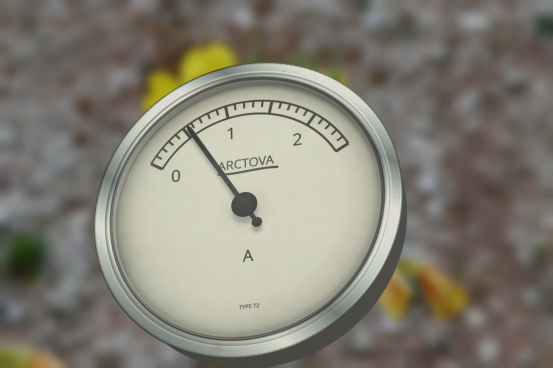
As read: 0.55 (A)
